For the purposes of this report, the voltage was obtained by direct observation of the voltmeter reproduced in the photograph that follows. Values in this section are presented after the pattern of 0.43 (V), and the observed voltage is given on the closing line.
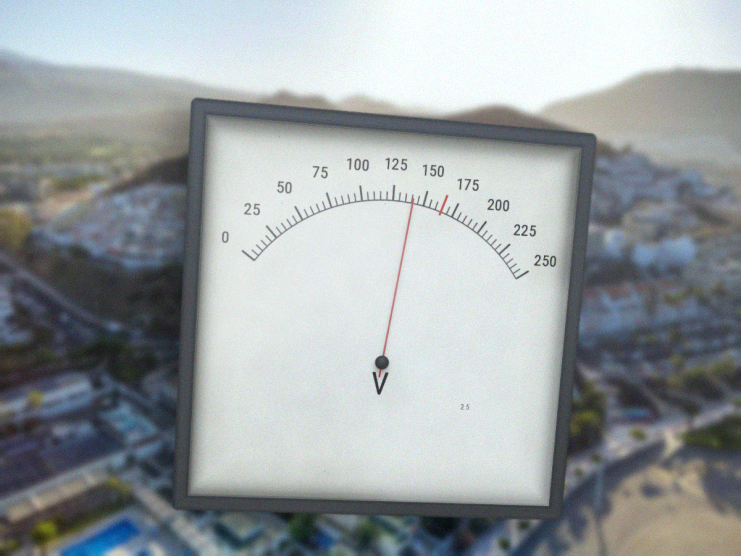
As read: 140 (V)
